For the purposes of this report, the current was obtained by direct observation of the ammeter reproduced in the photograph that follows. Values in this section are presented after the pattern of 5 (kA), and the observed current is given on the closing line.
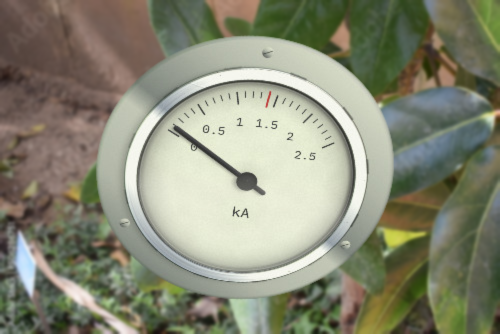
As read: 0.1 (kA)
